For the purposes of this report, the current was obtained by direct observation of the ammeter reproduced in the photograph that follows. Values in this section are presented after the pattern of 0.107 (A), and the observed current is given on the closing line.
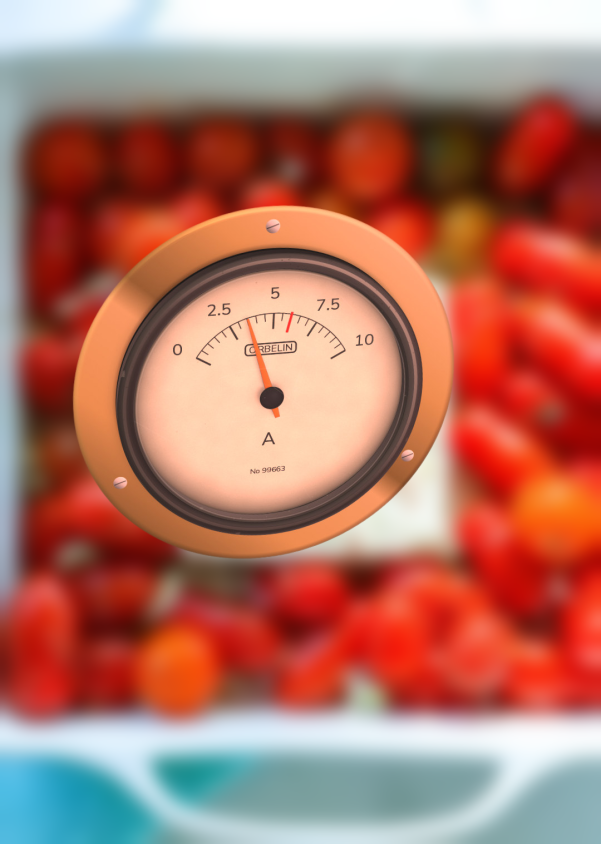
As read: 3.5 (A)
